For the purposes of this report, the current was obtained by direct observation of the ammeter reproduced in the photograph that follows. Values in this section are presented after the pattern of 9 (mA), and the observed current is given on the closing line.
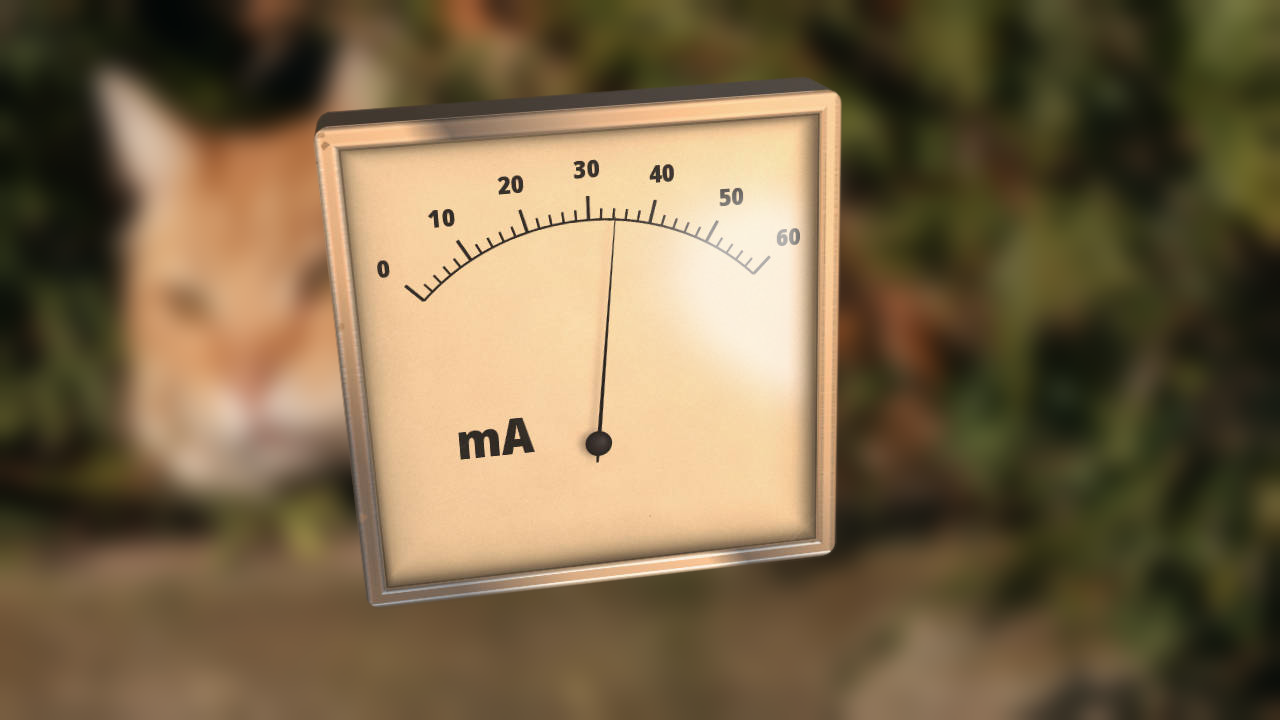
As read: 34 (mA)
